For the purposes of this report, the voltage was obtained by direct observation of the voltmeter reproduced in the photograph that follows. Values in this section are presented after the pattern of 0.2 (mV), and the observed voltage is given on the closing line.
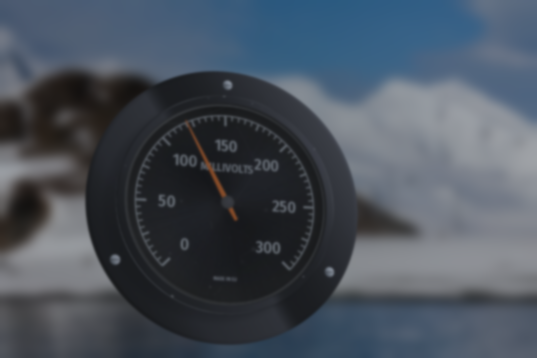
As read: 120 (mV)
